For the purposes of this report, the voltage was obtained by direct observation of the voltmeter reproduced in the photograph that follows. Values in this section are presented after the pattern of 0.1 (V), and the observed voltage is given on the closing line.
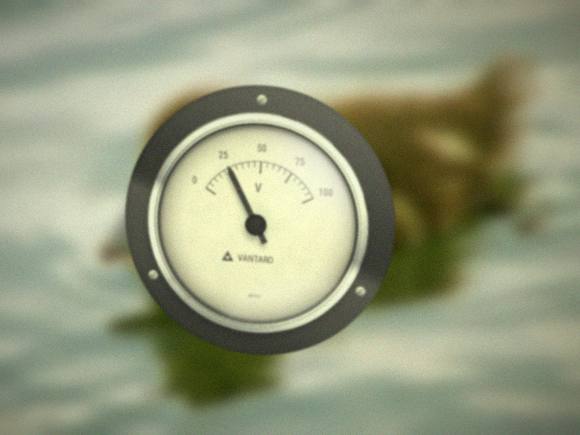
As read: 25 (V)
